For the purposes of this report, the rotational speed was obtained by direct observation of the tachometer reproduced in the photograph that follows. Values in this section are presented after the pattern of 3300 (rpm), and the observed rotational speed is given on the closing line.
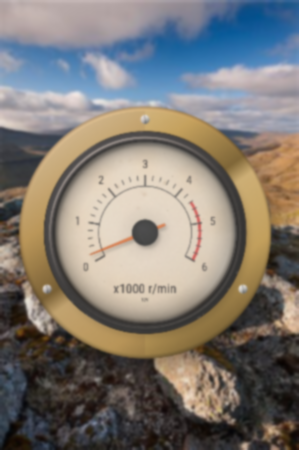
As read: 200 (rpm)
